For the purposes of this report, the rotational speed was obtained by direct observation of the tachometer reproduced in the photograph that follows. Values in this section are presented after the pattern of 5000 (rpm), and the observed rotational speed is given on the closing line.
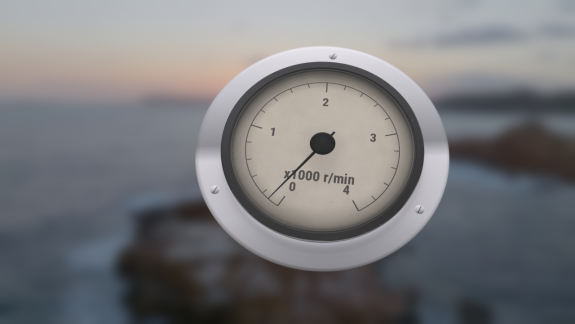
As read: 100 (rpm)
